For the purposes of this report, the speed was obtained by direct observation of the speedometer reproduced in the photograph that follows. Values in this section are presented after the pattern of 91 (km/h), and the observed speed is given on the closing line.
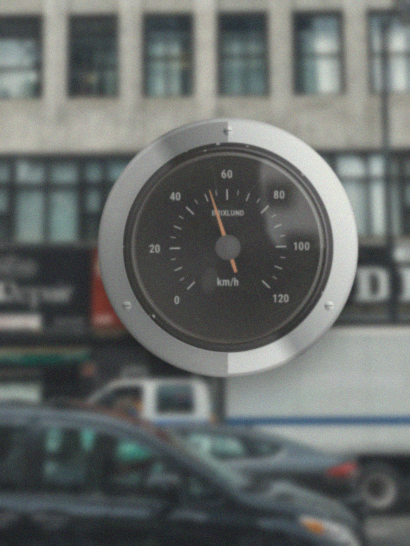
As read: 52.5 (km/h)
